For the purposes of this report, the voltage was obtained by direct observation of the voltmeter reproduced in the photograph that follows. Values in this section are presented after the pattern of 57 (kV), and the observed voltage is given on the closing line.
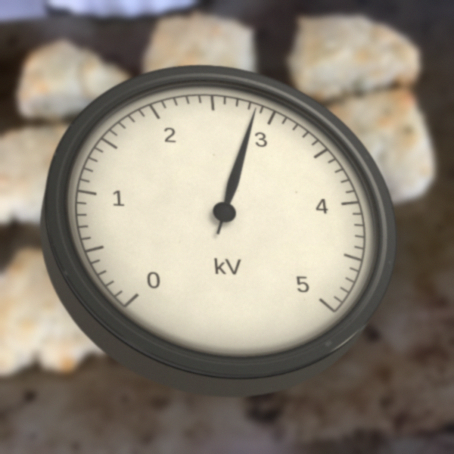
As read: 2.85 (kV)
